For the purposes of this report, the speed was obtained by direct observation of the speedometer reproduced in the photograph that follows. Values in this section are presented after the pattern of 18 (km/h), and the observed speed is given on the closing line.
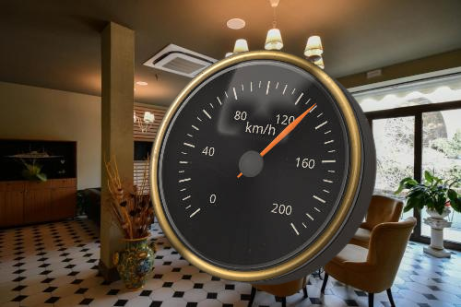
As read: 130 (km/h)
